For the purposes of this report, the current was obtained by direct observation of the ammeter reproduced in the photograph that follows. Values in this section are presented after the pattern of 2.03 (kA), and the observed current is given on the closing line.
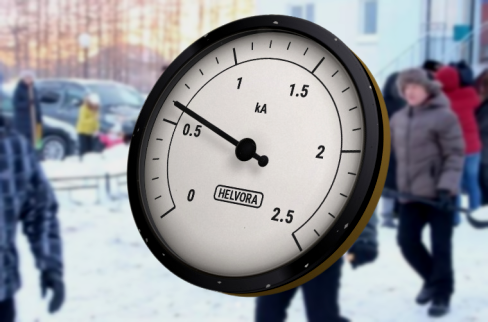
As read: 0.6 (kA)
